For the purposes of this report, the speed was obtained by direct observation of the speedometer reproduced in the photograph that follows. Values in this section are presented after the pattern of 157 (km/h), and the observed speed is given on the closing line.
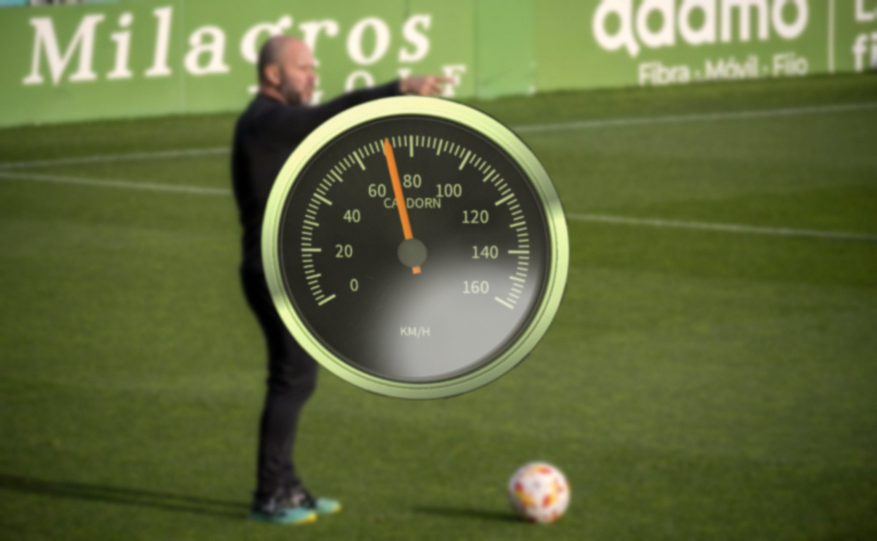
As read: 72 (km/h)
